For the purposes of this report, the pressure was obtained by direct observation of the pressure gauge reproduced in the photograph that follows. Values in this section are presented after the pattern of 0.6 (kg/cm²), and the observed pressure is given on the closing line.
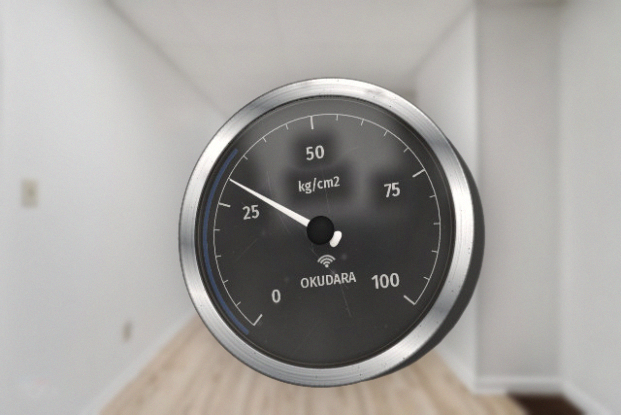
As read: 30 (kg/cm²)
